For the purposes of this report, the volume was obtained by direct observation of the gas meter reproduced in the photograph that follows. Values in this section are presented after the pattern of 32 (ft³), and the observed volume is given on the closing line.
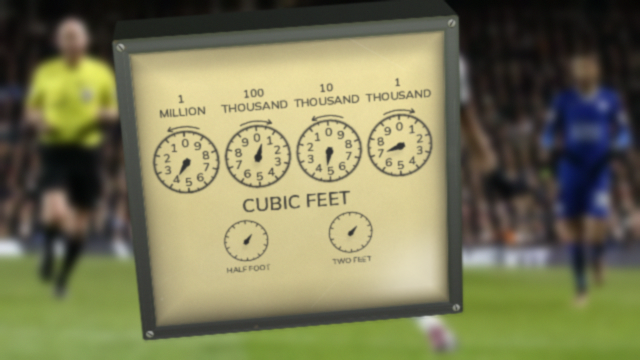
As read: 404700 (ft³)
